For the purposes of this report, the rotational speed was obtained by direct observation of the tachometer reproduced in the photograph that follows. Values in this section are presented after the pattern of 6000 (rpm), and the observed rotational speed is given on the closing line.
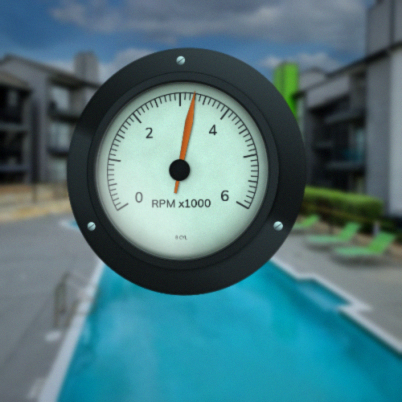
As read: 3300 (rpm)
